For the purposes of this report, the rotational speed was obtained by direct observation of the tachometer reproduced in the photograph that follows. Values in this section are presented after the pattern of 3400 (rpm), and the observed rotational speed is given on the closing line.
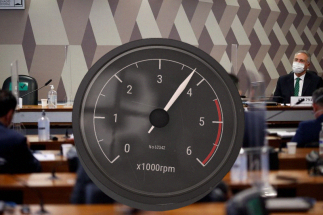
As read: 3750 (rpm)
